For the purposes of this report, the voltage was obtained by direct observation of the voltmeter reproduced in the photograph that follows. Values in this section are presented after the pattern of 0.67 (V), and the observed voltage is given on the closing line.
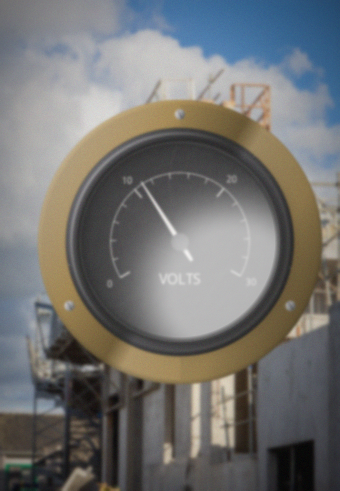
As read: 11 (V)
